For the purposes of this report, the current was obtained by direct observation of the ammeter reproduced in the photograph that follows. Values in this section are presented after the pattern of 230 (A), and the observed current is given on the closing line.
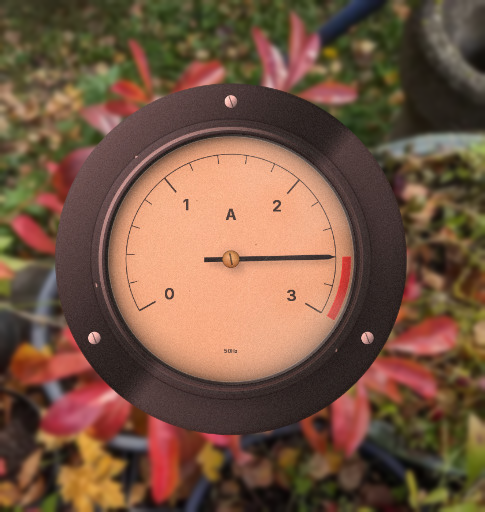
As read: 2.6 (A)
